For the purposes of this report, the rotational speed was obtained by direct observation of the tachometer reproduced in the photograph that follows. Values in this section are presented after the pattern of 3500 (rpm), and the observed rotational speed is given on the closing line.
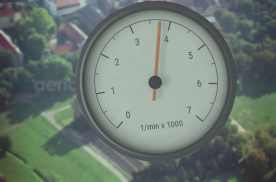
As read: 3750 (rpm)
